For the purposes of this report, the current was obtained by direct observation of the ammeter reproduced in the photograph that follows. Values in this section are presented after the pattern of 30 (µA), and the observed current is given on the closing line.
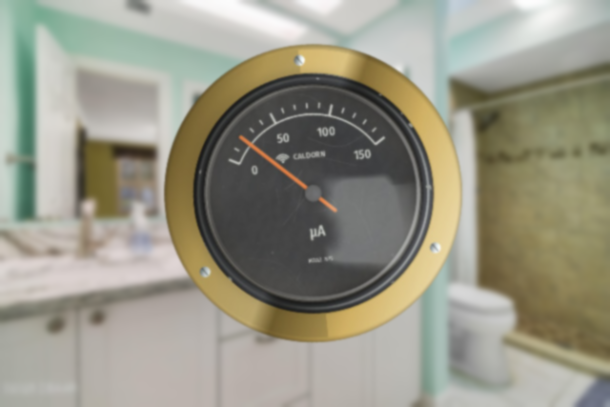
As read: 20 (µA)
